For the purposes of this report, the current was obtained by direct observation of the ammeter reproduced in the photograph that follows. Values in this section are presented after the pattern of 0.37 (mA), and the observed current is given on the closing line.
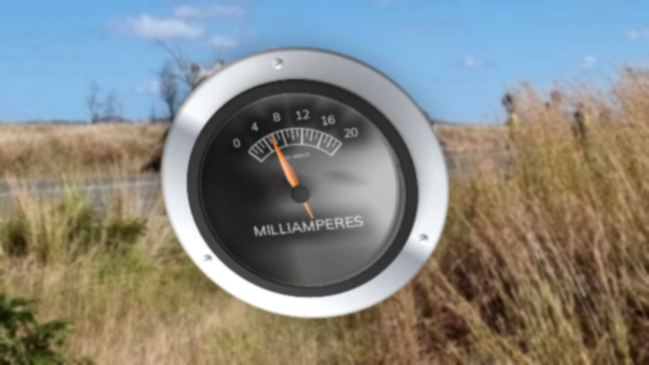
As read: 6 (mA)
